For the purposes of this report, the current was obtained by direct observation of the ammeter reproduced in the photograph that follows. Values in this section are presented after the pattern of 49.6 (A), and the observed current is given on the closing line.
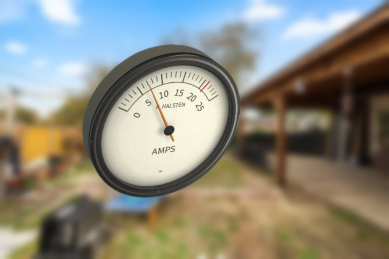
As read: 7 (A)
